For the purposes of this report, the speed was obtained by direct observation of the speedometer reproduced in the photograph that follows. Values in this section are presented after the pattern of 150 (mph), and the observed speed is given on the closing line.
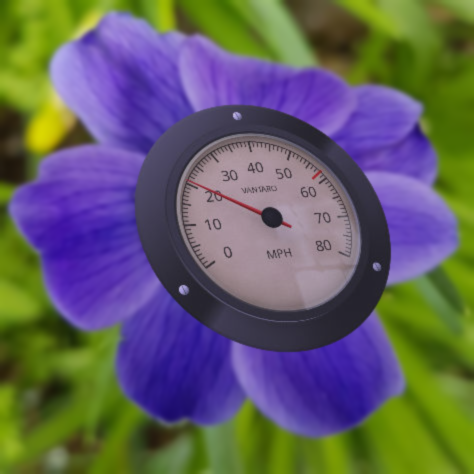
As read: 20 (mph)
